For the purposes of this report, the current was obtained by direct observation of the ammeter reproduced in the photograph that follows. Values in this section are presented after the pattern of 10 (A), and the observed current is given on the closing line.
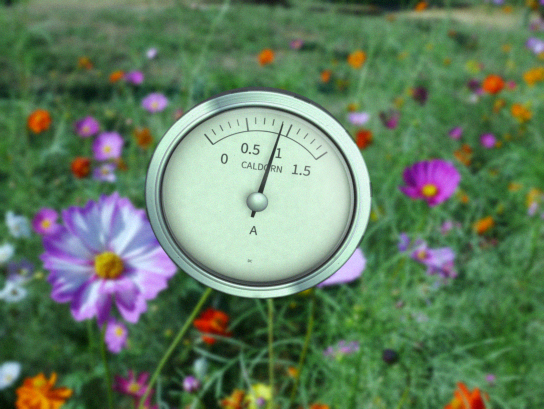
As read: 0.9 (A)
